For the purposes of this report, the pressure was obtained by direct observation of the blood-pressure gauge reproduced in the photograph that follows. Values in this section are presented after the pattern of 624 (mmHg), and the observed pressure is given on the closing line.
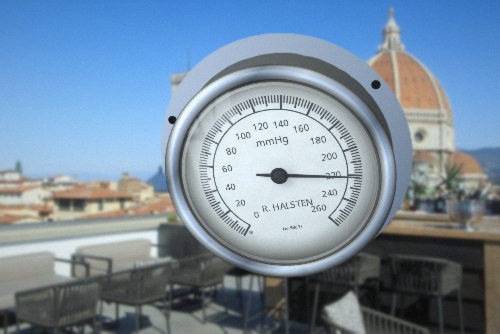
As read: 220 (mmHg)
